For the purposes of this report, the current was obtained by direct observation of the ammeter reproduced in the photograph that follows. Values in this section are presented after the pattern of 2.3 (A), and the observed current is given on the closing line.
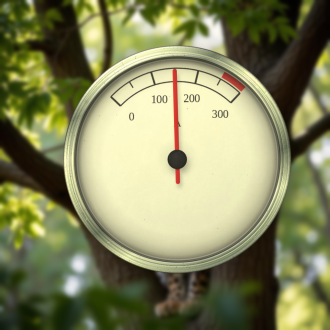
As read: 150 (A)
